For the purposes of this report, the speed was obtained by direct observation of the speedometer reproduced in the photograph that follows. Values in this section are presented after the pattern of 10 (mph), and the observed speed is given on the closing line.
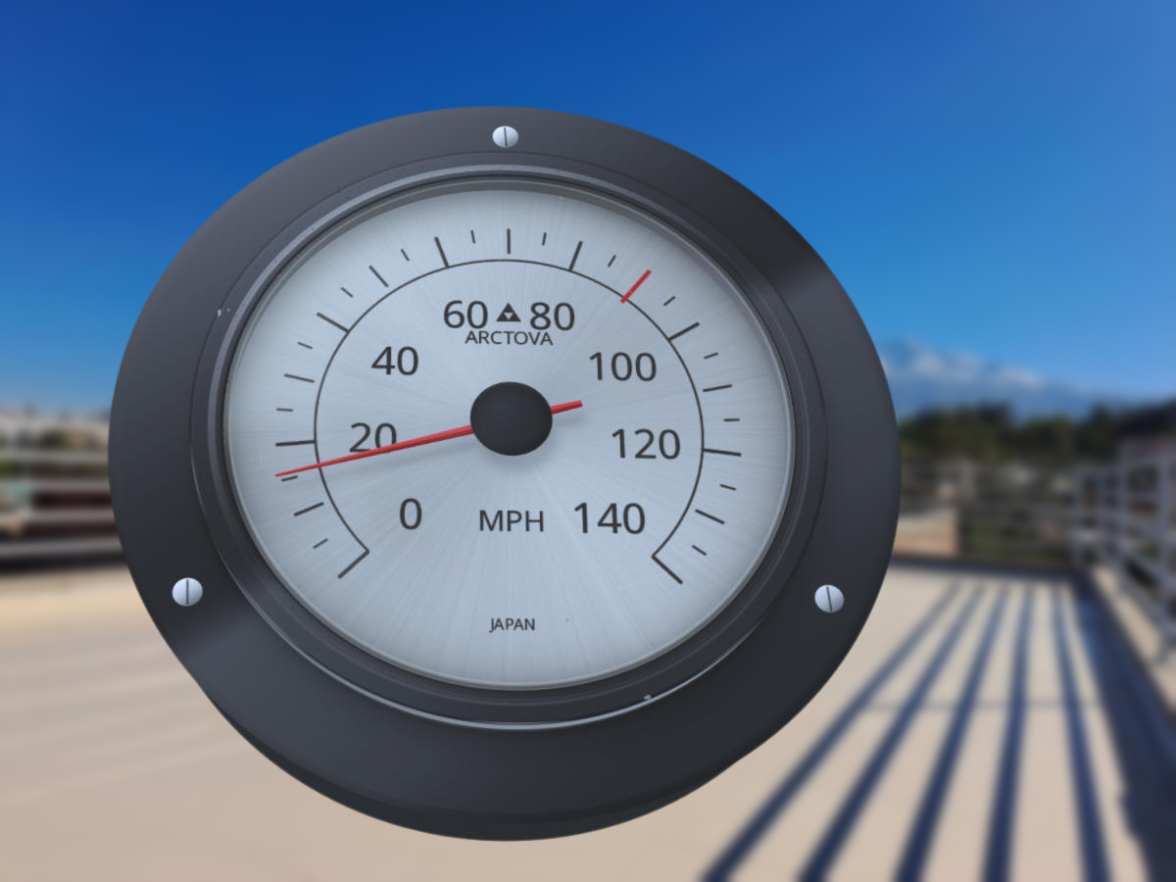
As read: 15 (mph)
